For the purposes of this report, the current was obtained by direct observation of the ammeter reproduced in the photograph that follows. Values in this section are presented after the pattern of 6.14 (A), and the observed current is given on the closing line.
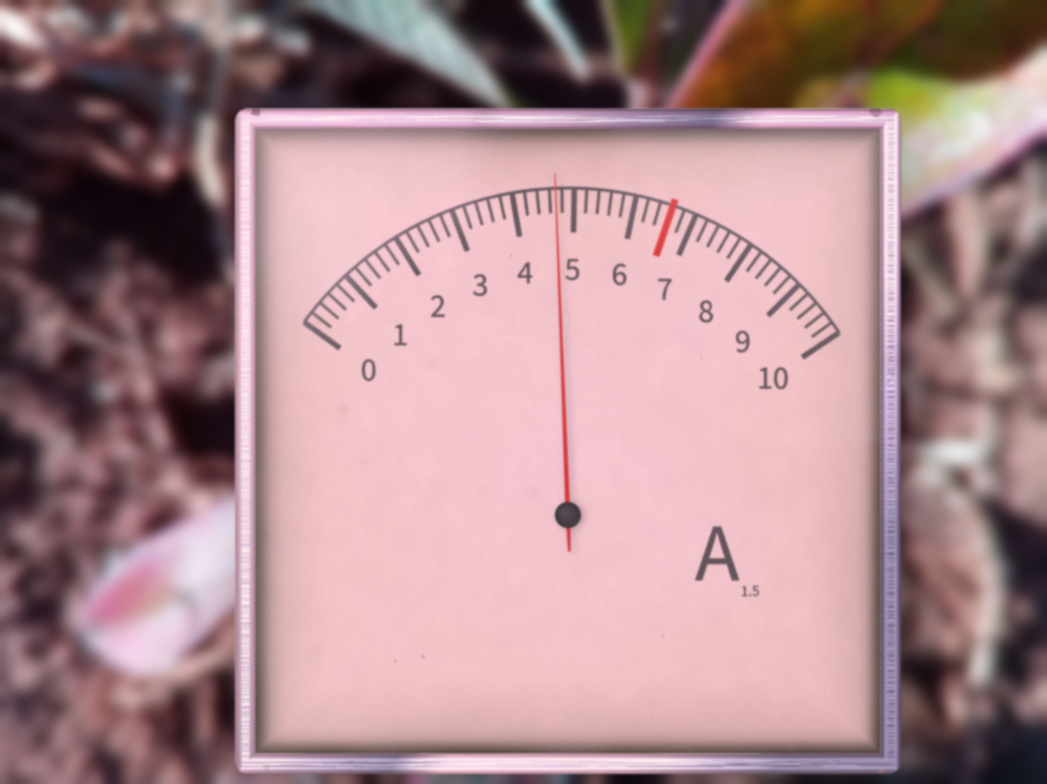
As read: 4.7 (A)
